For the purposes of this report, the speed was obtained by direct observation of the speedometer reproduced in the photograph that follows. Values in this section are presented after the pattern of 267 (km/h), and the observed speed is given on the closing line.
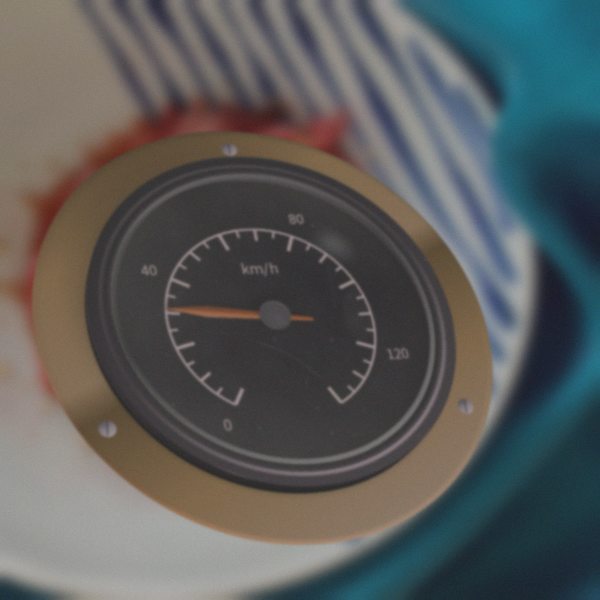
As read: 30 (km/h)
